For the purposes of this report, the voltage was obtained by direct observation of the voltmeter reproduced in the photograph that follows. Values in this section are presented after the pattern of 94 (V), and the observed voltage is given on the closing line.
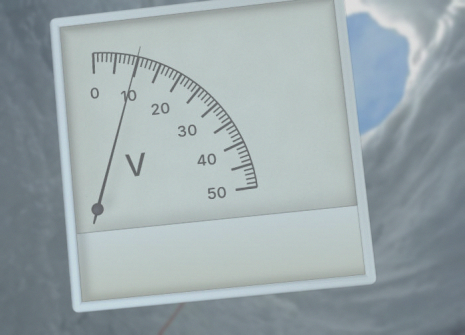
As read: 10 (V)
